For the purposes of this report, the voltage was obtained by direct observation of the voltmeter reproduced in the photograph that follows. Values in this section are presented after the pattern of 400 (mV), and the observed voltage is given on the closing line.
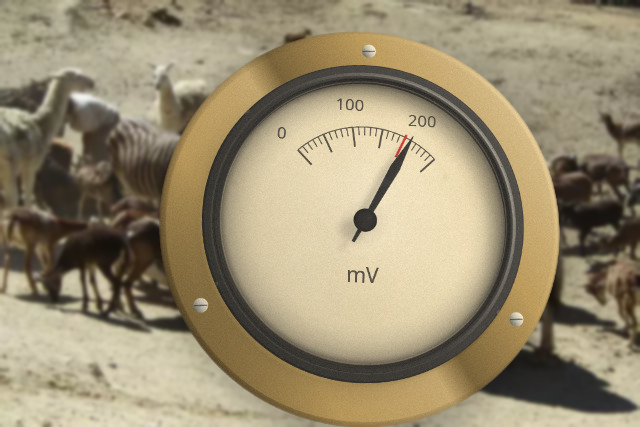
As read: 200 (mV)
